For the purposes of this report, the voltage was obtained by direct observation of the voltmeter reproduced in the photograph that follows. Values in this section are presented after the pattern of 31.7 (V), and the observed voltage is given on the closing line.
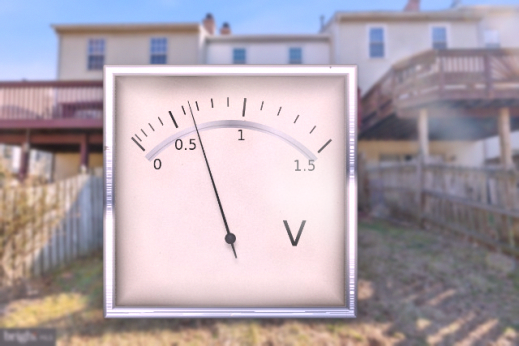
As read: 0.65 (V)
